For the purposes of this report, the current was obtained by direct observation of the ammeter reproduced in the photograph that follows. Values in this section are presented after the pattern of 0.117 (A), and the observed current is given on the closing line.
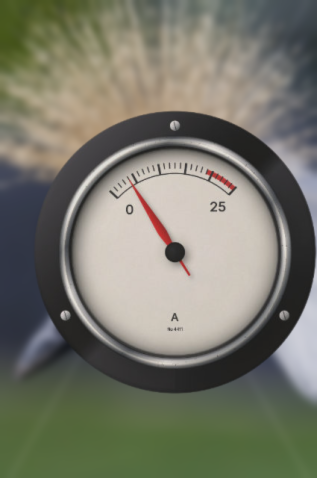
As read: 4 (A)
